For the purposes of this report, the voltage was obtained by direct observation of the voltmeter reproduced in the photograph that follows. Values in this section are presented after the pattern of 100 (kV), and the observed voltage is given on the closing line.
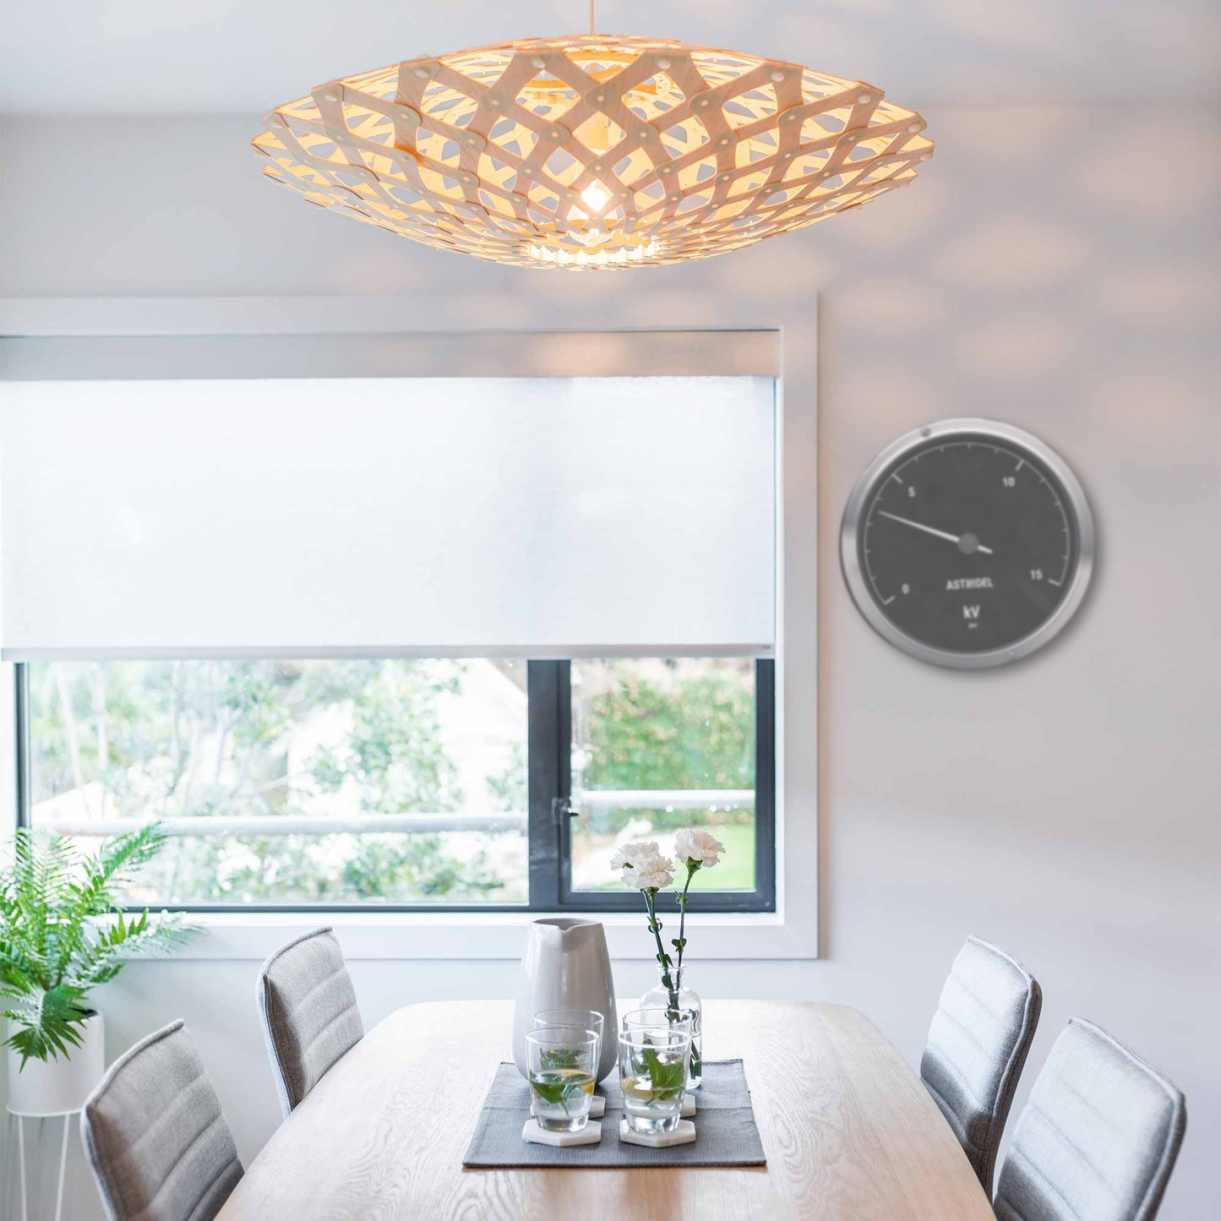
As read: 3.5 (kV)
